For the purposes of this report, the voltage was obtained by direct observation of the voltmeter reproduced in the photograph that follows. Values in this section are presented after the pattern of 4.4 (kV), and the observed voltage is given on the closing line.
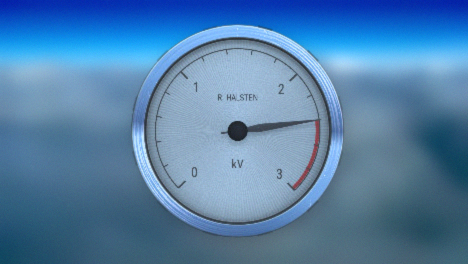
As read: 2.4 (kV)
